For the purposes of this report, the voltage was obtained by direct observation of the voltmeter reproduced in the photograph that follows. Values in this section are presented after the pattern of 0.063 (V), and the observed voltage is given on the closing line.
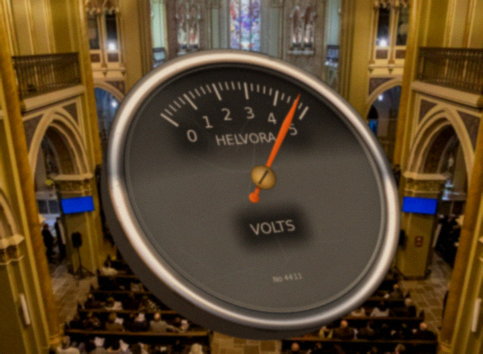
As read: 4.6 (V)
